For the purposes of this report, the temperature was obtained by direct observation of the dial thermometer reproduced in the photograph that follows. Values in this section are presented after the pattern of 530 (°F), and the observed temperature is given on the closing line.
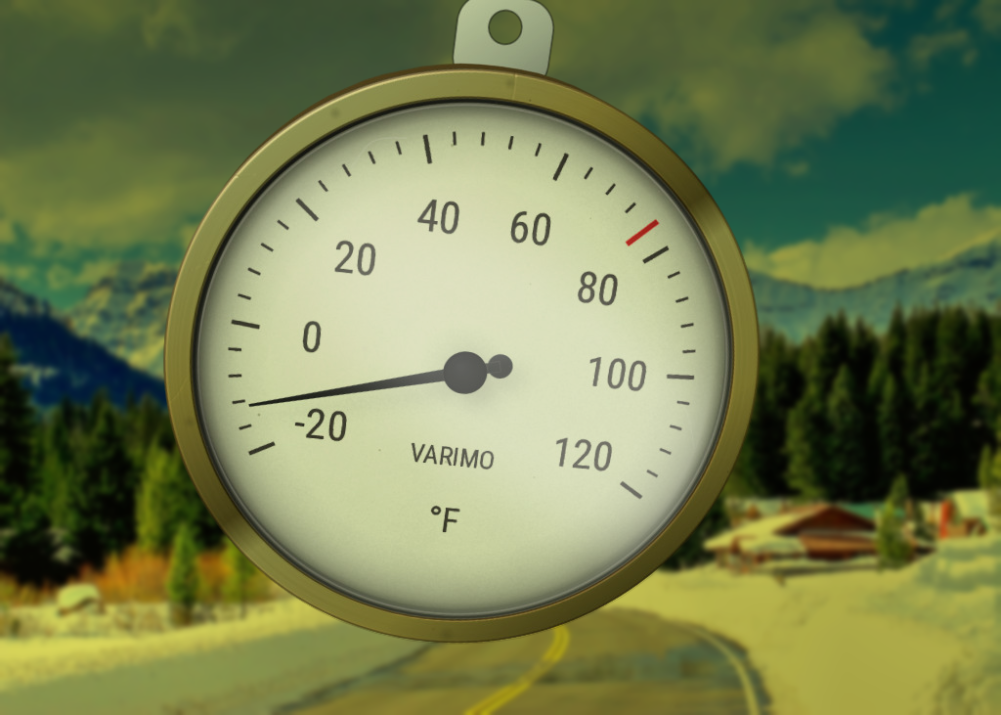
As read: -12 (°F)
